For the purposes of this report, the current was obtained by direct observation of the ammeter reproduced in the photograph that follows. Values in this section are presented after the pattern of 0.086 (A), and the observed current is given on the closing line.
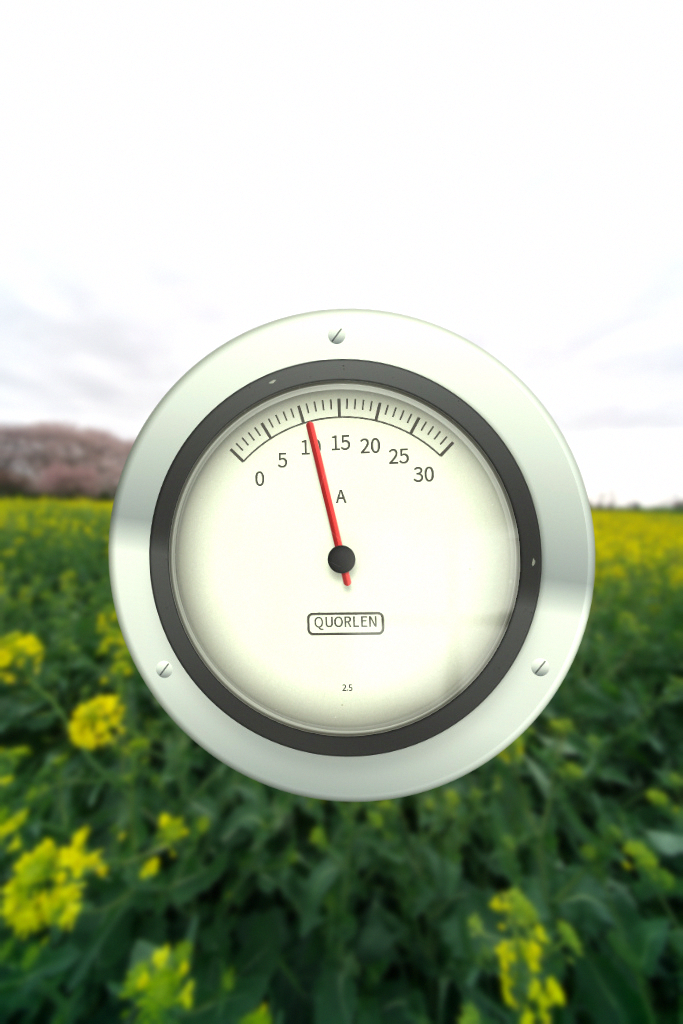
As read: 11 (A)
